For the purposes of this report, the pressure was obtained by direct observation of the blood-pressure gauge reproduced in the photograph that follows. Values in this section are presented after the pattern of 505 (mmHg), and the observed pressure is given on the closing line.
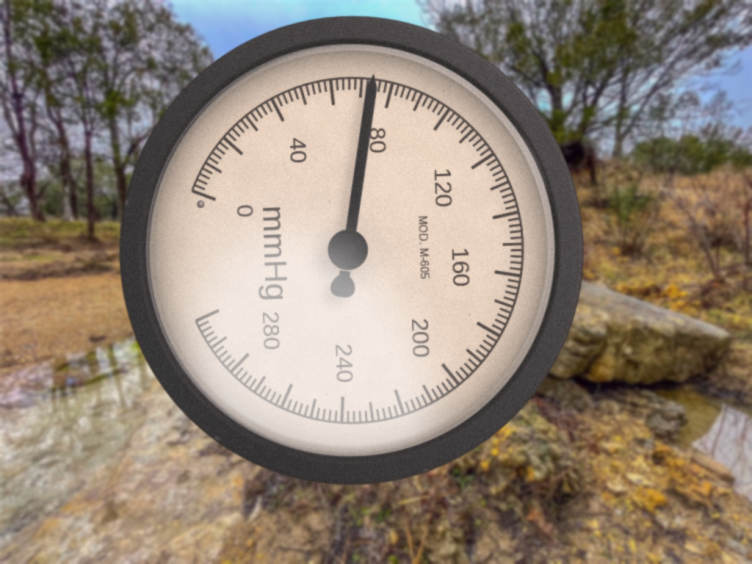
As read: 74 (mmHg)
